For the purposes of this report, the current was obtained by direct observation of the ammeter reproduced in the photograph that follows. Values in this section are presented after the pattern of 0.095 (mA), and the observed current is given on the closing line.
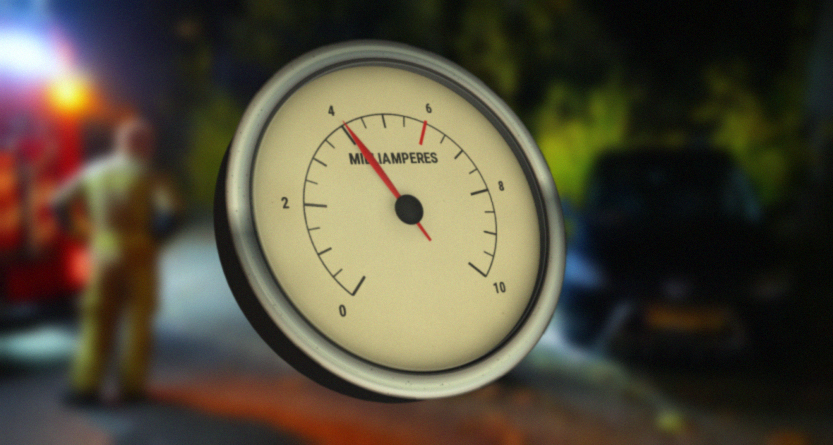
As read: 4 (mA)
